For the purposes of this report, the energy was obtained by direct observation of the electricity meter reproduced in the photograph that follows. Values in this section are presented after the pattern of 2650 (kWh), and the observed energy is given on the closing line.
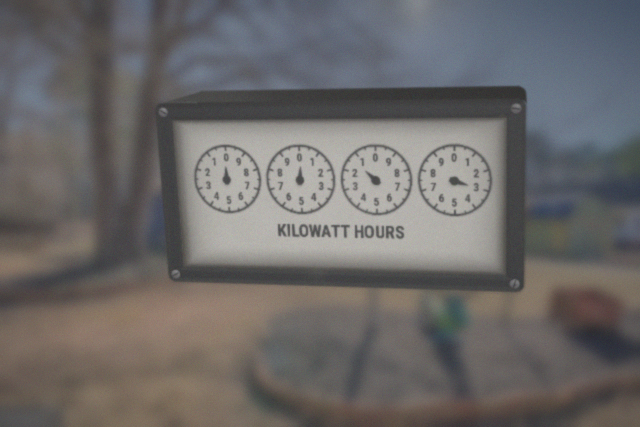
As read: 13 (kWh)
